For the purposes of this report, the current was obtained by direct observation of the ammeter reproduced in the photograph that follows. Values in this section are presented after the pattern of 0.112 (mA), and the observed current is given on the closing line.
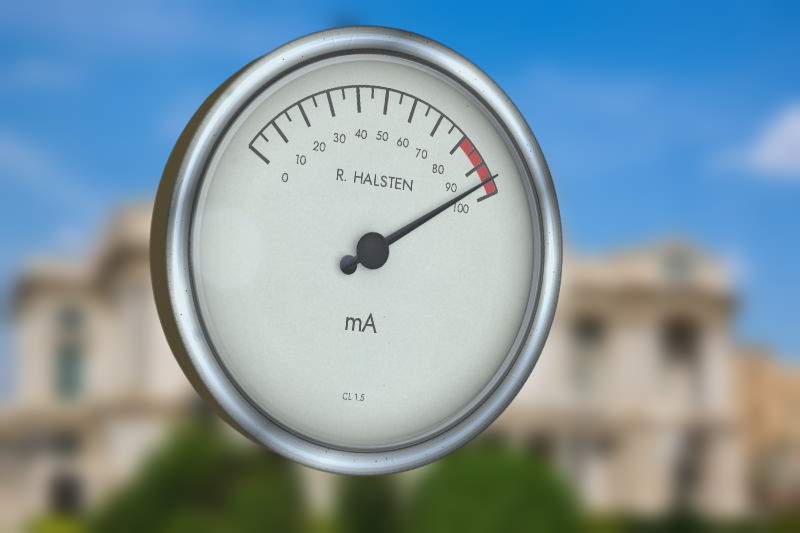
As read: 95 (mA)
